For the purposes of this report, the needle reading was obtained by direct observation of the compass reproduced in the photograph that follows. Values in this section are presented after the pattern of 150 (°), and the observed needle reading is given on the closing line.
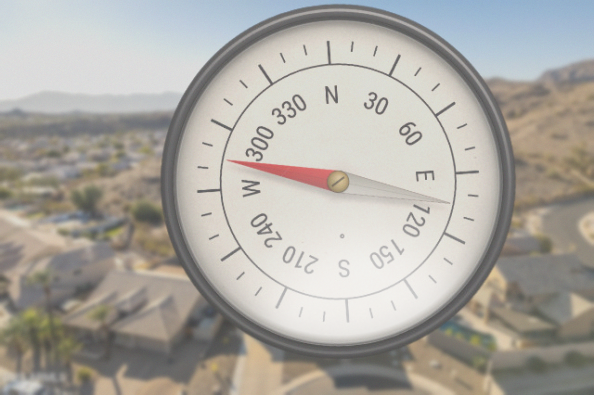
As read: 285 (°)
